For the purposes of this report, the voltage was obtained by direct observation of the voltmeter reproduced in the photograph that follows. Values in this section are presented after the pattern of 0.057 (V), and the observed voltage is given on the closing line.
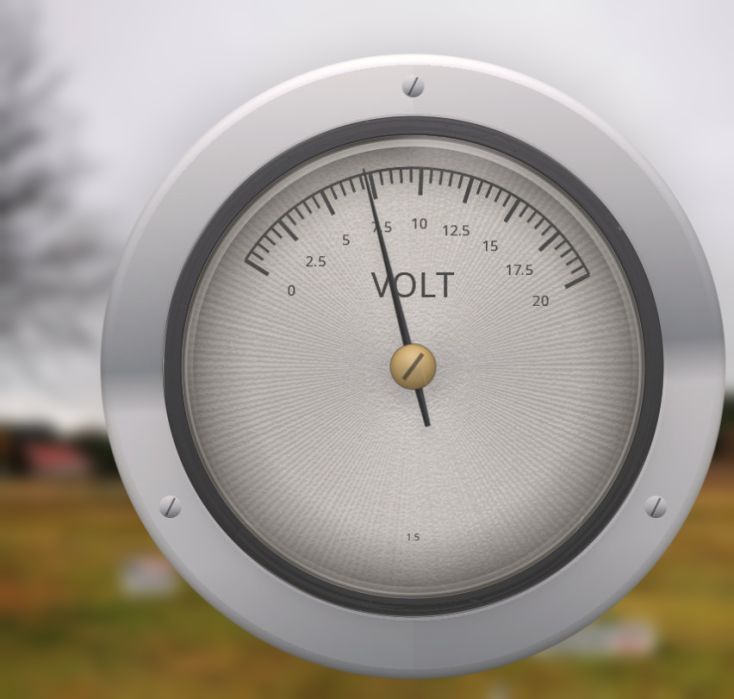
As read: 7.25 (V)
